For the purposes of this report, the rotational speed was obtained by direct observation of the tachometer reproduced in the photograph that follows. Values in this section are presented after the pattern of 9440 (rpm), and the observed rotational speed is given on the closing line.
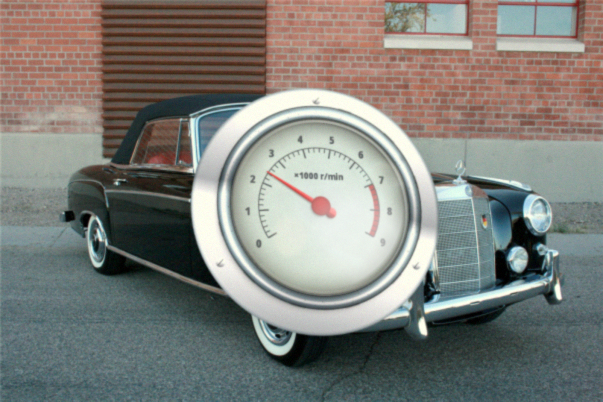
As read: 2400 (rpm)
